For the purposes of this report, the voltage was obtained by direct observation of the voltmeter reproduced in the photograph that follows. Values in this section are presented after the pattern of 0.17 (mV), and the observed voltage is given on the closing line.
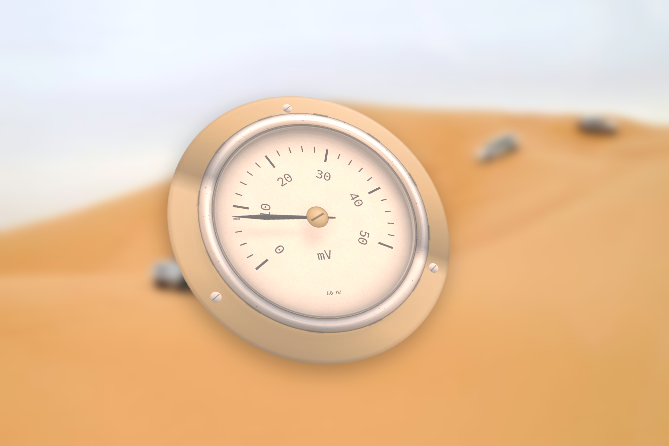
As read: 8 (mV)
